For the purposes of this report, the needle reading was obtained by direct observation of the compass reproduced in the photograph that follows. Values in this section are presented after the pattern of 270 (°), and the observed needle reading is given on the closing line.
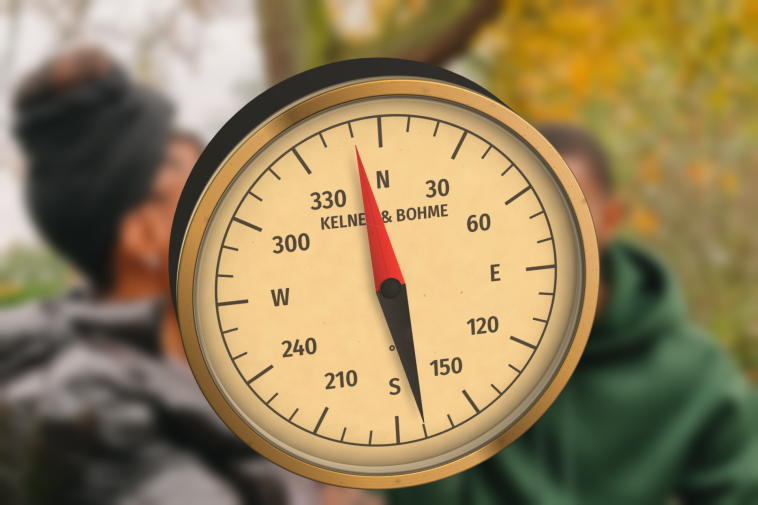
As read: 350 (°)
